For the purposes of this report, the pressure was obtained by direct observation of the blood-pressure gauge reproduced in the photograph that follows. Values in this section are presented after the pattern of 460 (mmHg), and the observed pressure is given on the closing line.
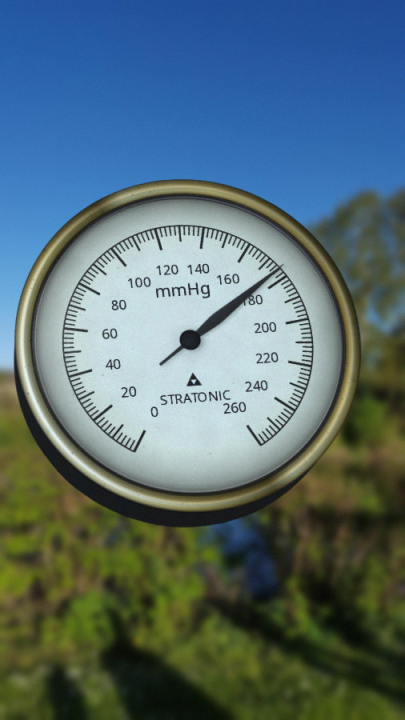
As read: 176 (mmHg)
